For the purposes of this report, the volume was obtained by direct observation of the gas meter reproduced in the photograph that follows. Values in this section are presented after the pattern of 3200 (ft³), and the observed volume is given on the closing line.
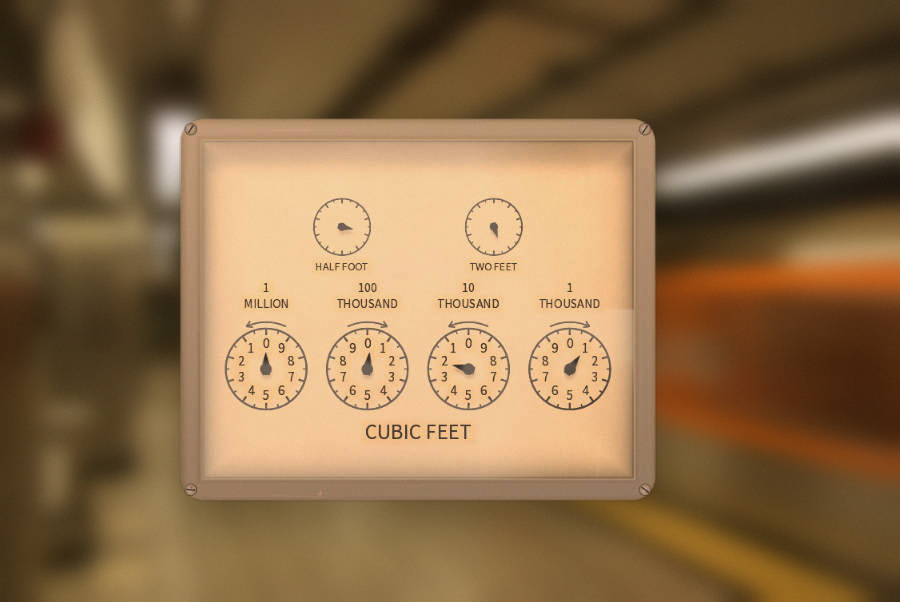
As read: 2100 (ft³)
